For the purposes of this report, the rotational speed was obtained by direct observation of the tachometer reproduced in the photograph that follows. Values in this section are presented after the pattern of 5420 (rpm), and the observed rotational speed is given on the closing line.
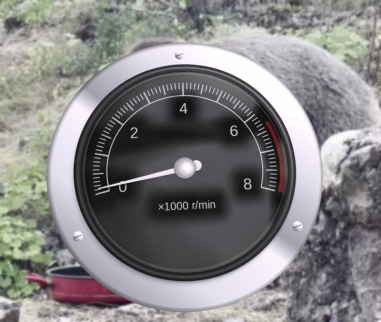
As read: 100 (rpm)
